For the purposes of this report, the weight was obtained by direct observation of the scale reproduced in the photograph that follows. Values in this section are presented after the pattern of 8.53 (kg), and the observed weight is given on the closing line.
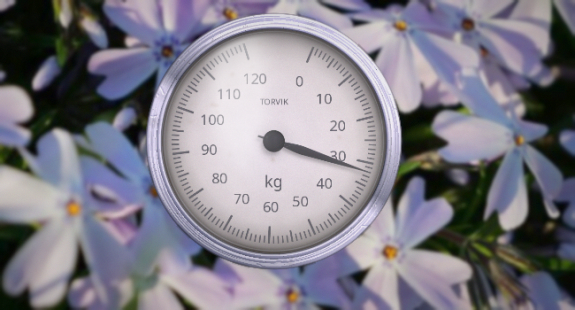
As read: 32 (kg)
